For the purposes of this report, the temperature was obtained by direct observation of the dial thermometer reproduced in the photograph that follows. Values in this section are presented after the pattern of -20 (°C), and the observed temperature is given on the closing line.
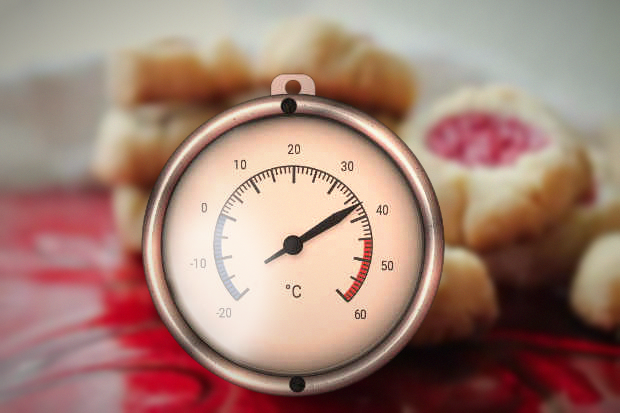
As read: 37 (°C)
